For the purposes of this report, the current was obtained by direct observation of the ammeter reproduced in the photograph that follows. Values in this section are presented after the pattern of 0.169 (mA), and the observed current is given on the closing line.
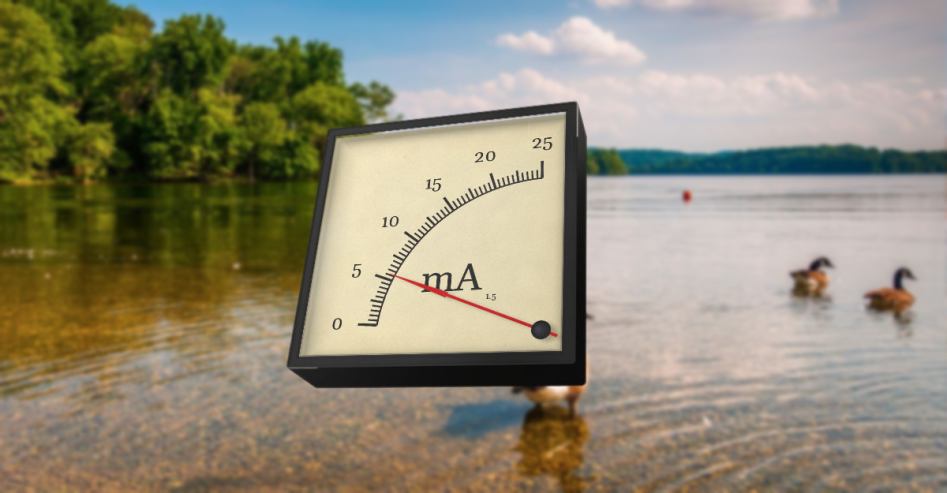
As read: 5.5 (mA)
